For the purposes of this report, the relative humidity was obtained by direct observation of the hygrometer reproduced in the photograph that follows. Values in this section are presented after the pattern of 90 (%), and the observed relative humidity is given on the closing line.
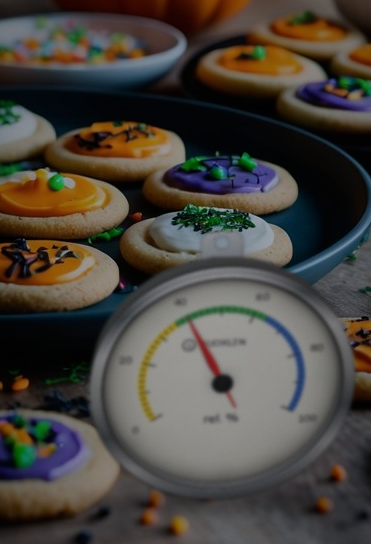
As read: 40 (%)
